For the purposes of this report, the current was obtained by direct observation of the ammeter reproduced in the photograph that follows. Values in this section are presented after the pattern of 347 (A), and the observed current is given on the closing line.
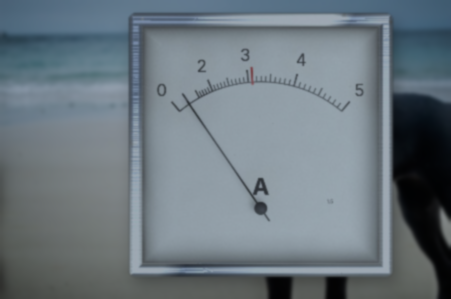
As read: 1 (A)
